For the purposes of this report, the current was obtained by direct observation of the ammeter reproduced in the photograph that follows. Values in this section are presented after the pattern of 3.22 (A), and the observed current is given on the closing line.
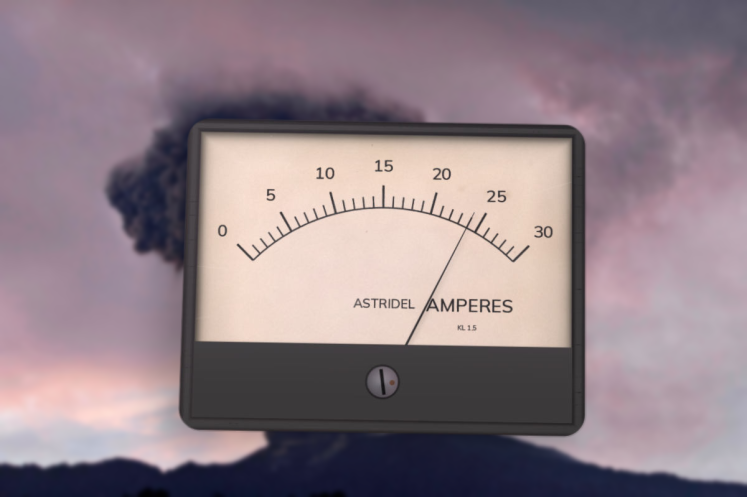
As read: 24 (A)
